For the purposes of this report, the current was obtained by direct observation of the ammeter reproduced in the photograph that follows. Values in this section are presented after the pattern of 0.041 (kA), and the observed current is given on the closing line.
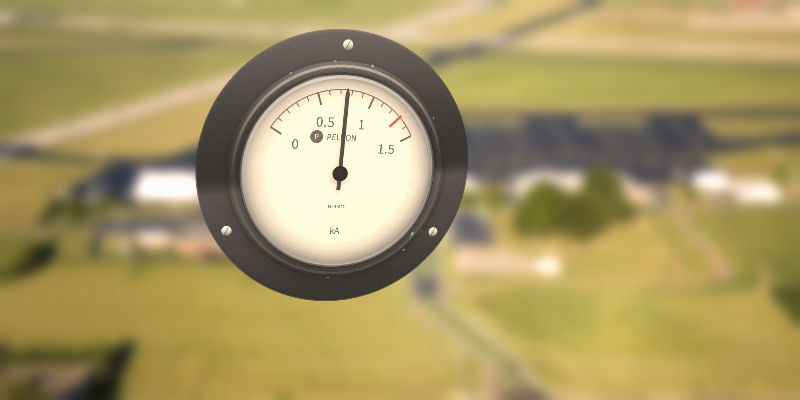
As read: 0.75 (kA)
